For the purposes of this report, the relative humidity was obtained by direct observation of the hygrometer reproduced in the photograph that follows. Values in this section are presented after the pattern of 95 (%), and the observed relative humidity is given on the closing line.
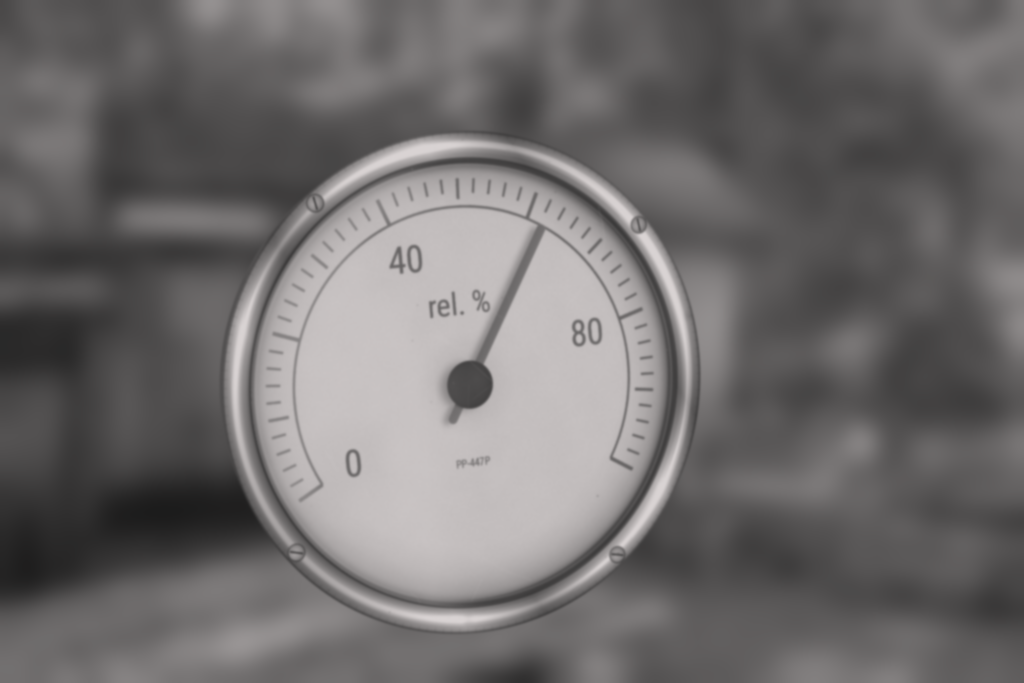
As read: 62 (%)
